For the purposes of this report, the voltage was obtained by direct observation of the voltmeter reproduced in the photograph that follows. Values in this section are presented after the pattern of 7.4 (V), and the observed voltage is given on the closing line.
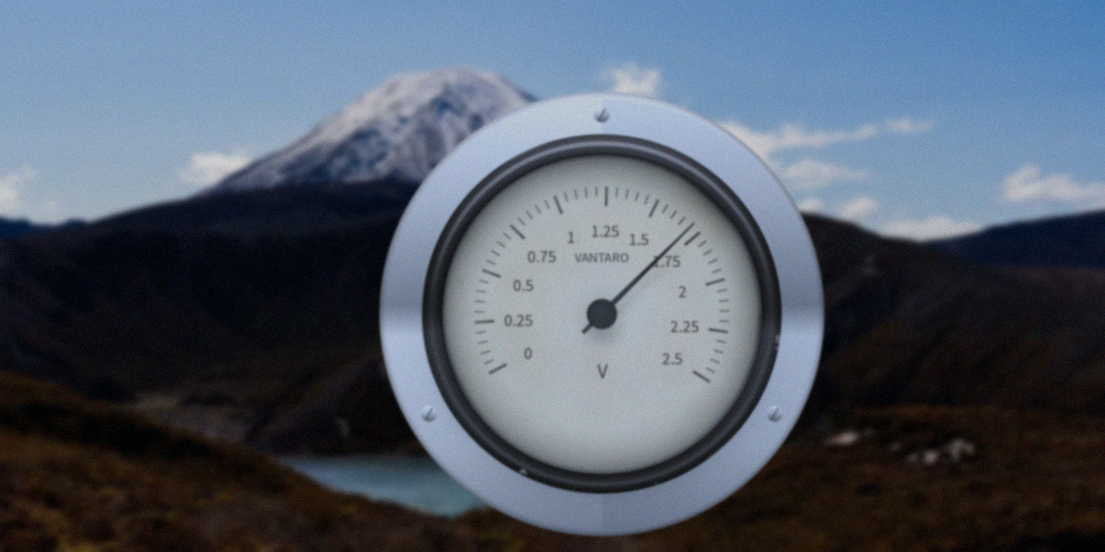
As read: 1.7 (V)
